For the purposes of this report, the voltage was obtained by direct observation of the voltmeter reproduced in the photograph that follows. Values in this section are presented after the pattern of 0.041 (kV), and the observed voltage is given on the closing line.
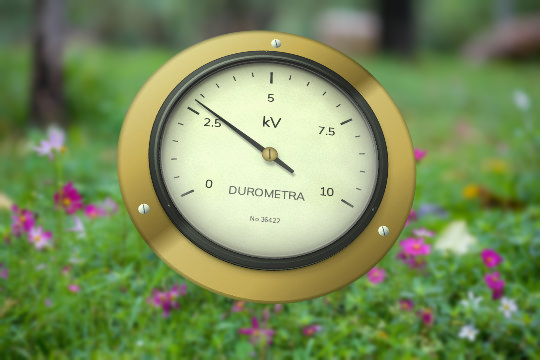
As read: 2.75 (kV)
